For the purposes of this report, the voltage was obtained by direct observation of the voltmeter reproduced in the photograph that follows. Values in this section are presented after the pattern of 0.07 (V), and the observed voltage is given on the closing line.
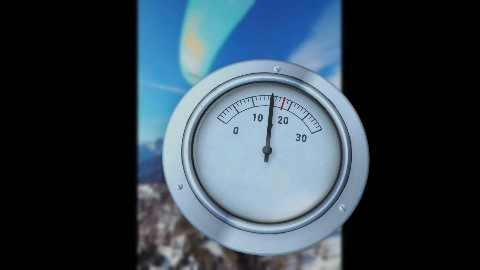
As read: 15 (V)
